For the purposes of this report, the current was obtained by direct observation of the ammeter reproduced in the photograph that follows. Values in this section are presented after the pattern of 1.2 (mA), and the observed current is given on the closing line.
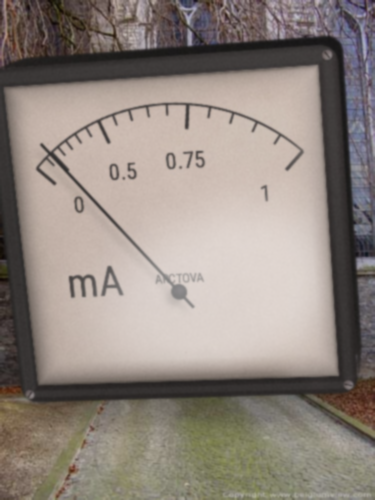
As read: 0.25 (mA)
